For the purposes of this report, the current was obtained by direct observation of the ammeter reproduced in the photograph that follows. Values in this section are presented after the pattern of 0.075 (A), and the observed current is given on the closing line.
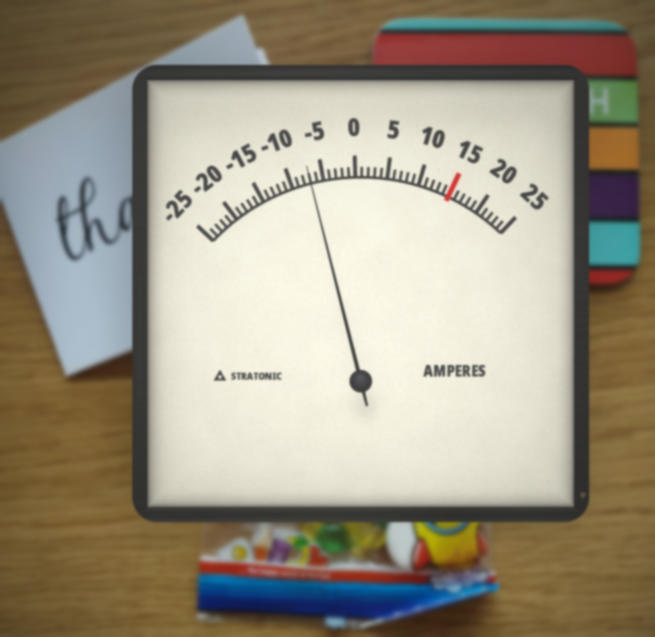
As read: -7 (A)
